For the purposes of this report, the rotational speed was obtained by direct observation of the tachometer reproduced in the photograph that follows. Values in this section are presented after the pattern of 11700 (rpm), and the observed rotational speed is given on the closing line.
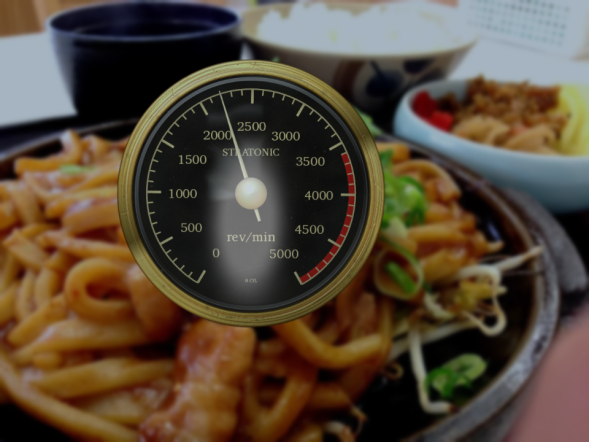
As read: 2200 (rpm)
